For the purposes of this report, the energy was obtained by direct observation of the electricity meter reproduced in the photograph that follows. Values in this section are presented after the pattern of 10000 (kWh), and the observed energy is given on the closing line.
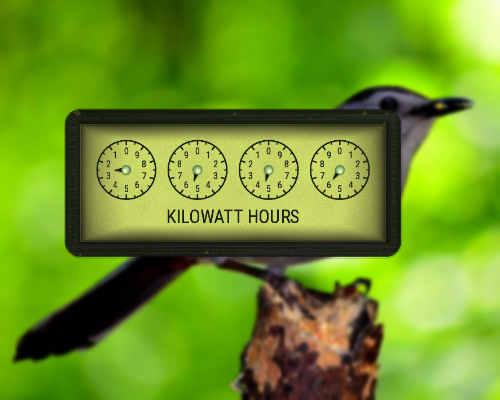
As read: 2546 (kWh)
